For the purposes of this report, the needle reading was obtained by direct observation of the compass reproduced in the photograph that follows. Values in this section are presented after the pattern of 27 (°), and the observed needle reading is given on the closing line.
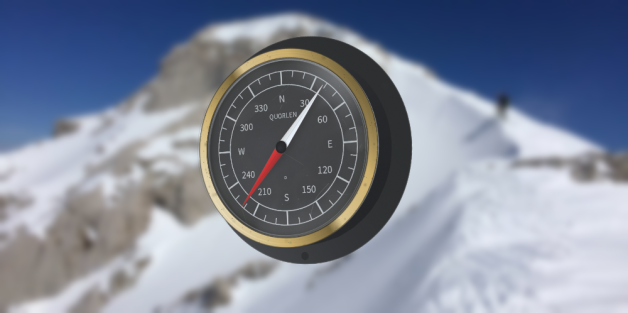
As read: 220 (°)
